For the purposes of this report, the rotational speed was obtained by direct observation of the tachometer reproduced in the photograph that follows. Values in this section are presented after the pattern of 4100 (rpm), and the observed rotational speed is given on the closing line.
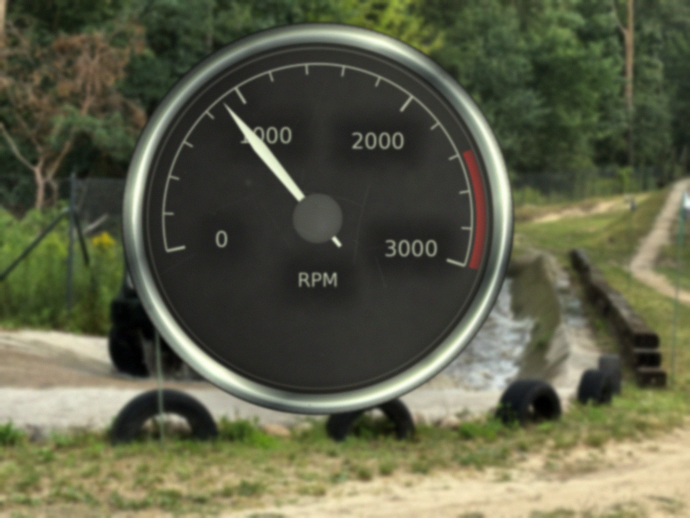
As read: 900 (rpm)
